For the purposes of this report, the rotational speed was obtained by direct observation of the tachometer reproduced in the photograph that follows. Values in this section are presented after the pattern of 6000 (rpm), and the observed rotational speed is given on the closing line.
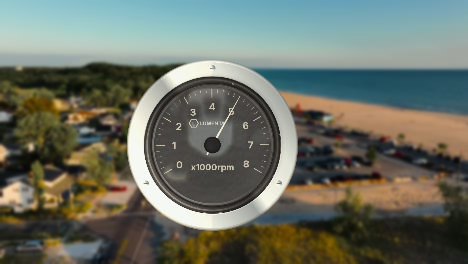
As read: 5000 (rpm)
